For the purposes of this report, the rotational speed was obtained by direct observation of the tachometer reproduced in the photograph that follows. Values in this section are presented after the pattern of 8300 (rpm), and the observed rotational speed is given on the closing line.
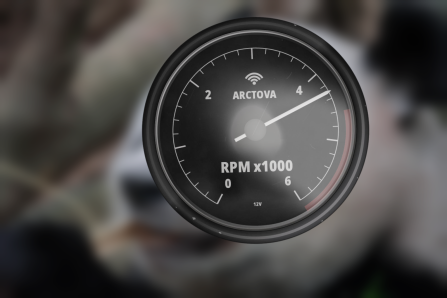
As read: 4300 (rpm)
